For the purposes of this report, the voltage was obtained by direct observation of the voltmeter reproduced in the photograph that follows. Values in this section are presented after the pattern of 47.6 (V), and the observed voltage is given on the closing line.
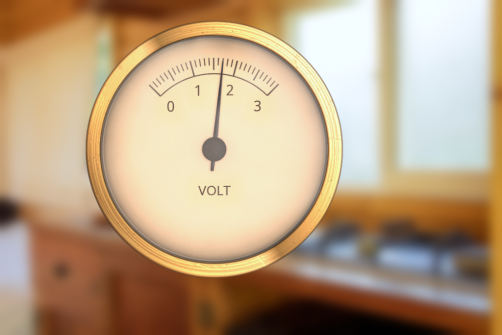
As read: 1.7 (V)
